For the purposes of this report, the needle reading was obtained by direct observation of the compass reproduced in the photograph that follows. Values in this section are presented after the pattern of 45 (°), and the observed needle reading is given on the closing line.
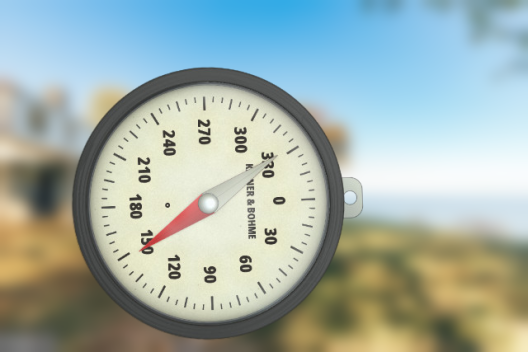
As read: 147.5 (°)
